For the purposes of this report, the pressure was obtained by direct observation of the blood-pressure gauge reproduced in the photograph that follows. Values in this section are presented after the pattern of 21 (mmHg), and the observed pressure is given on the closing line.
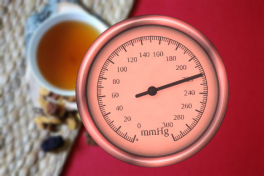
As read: 220 (mmHg)
